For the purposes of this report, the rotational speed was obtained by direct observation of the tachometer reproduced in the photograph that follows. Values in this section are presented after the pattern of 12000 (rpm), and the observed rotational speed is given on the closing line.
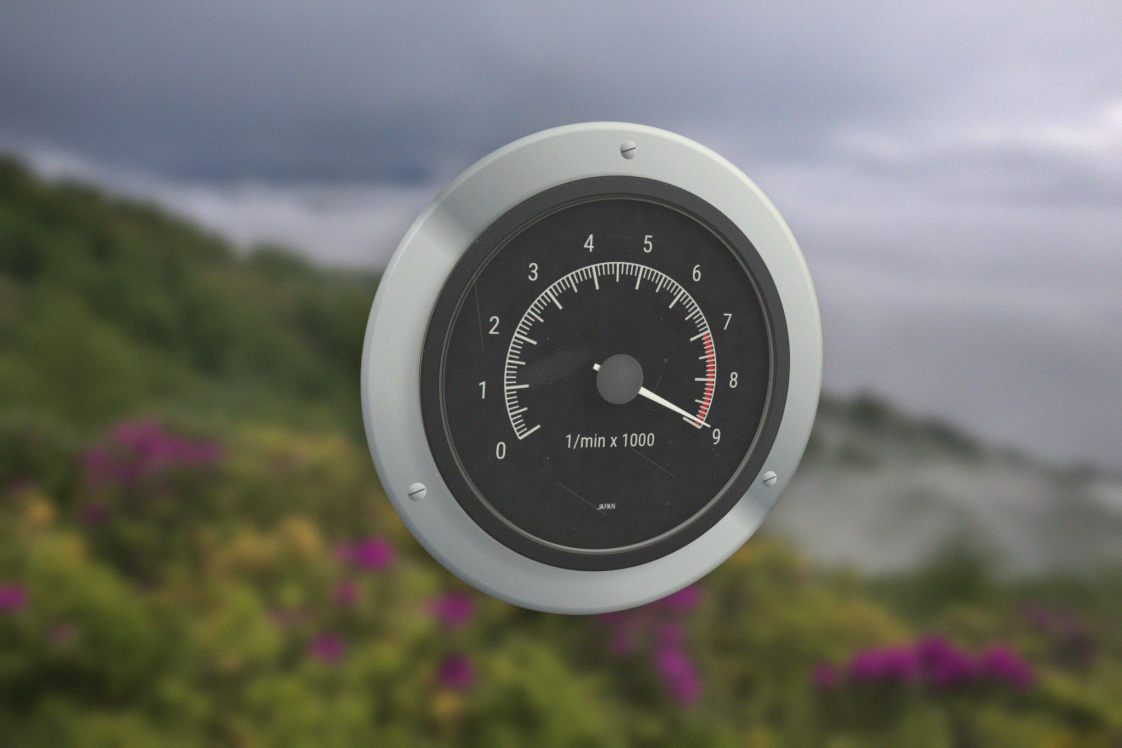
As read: 8900 (rpm)
